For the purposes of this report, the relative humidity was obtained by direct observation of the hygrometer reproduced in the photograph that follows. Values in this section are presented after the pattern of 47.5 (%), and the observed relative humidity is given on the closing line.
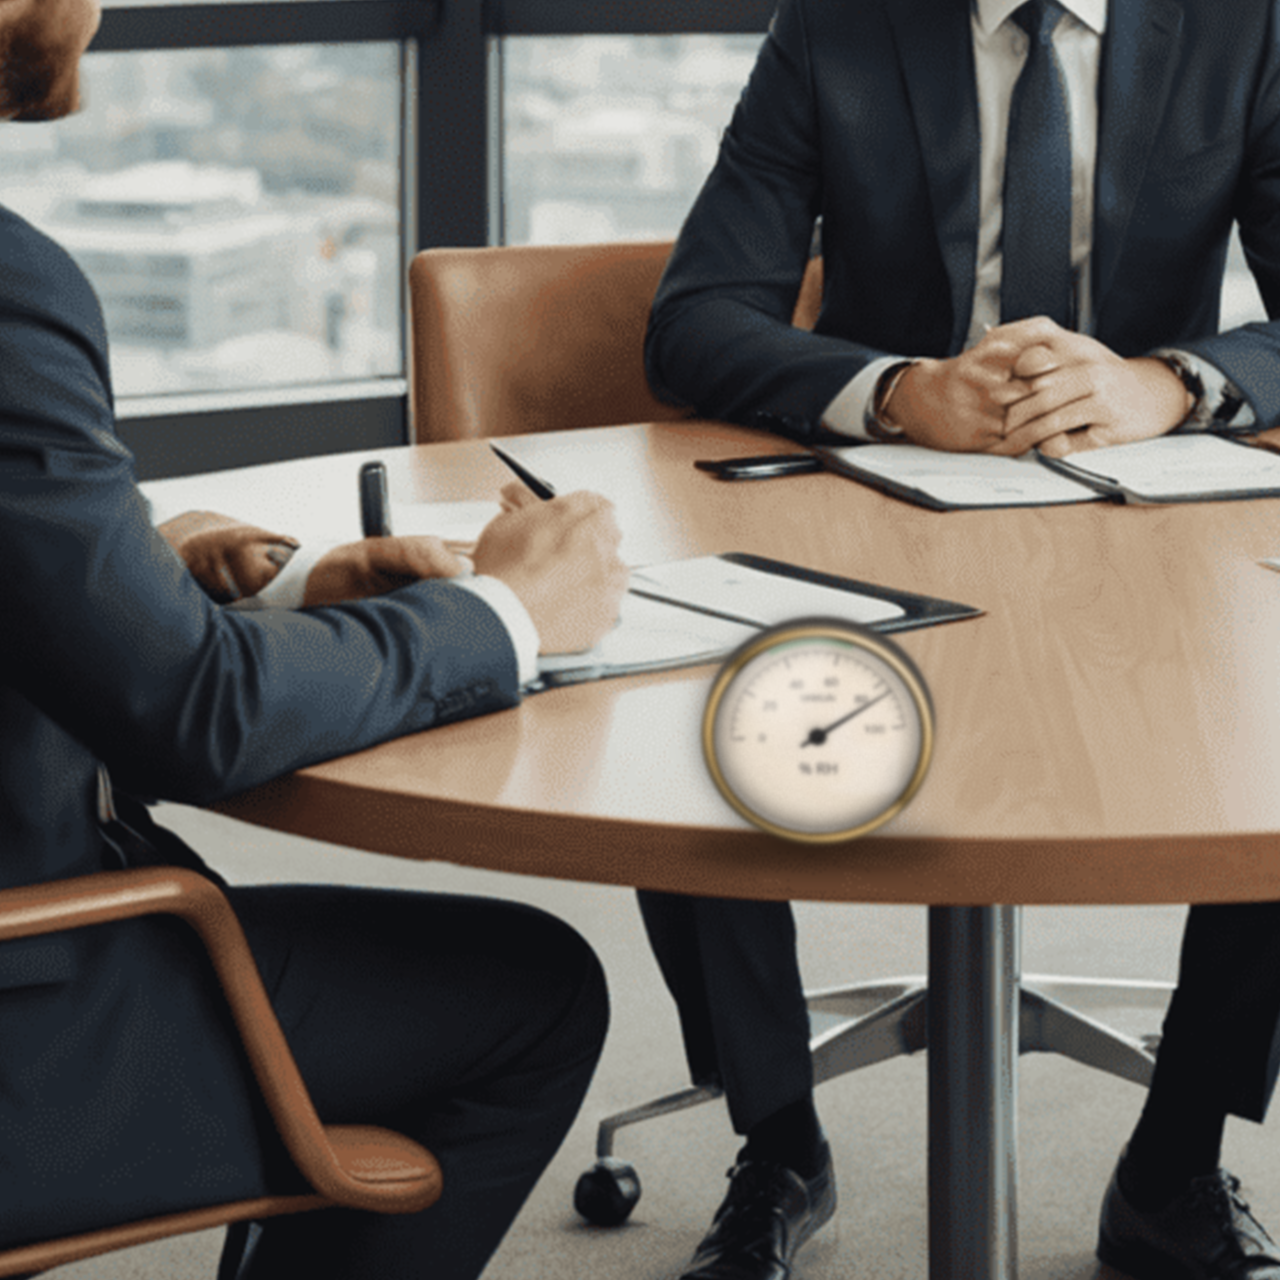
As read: 84 (%)
